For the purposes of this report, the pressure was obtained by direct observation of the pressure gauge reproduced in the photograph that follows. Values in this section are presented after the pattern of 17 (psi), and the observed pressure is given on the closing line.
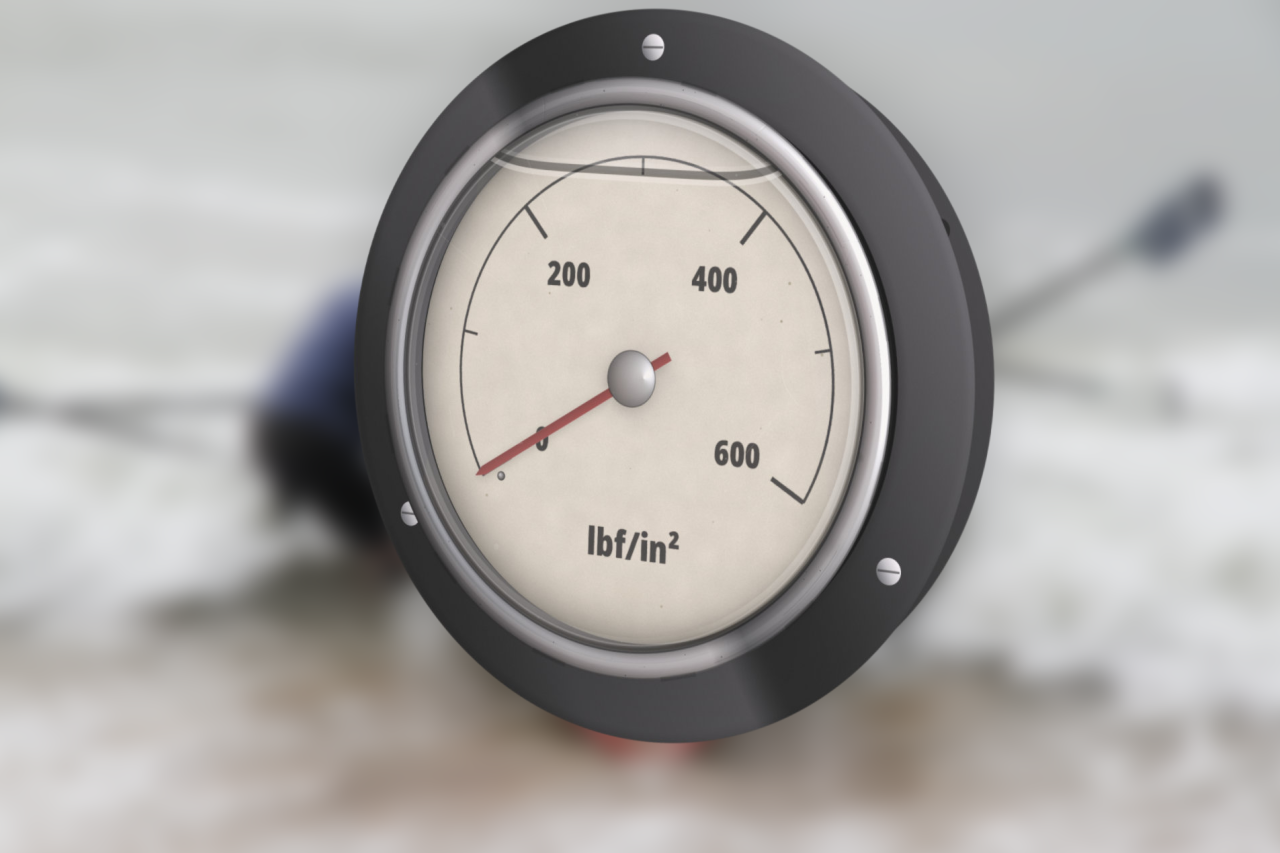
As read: 0 (psi)
